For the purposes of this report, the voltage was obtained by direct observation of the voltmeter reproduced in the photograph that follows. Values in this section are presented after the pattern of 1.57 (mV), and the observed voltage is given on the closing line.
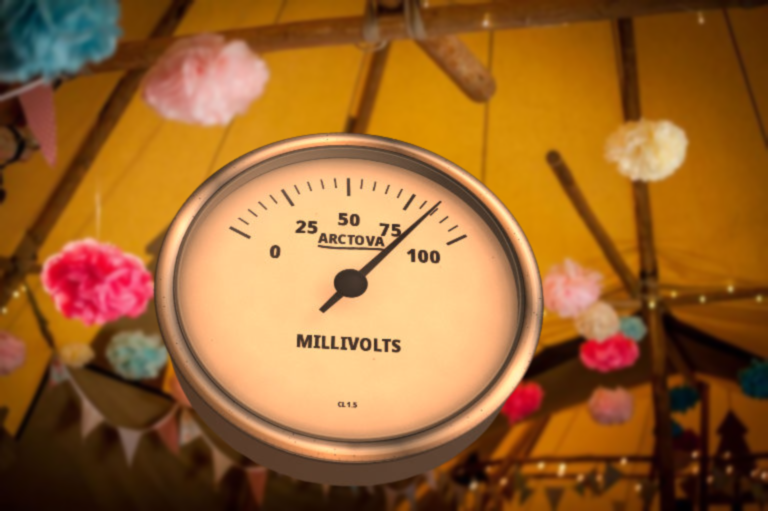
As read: 85 (mV)
